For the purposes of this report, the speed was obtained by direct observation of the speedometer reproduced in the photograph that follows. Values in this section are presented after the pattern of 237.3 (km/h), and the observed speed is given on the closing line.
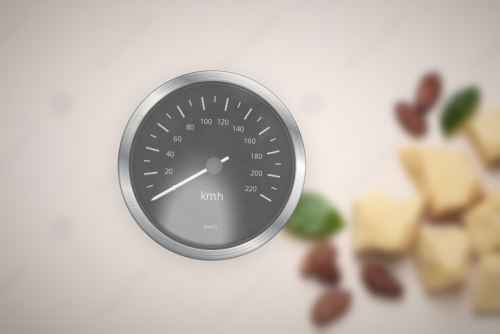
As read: 0 (km/h)
